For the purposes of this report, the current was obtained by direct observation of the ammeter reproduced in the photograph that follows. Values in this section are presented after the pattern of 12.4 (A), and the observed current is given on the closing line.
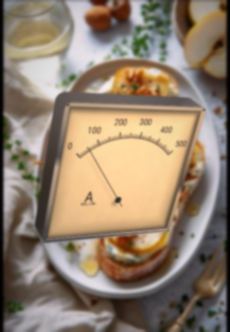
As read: 50 (A)
